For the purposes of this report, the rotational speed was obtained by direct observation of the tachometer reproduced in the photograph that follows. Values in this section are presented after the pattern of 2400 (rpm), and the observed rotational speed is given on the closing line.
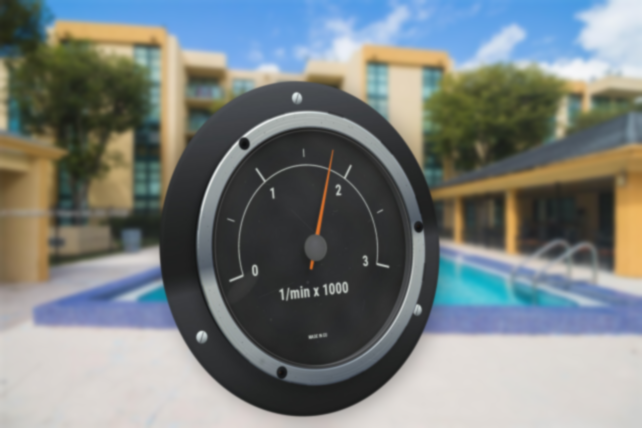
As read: 1750 (rpm)
